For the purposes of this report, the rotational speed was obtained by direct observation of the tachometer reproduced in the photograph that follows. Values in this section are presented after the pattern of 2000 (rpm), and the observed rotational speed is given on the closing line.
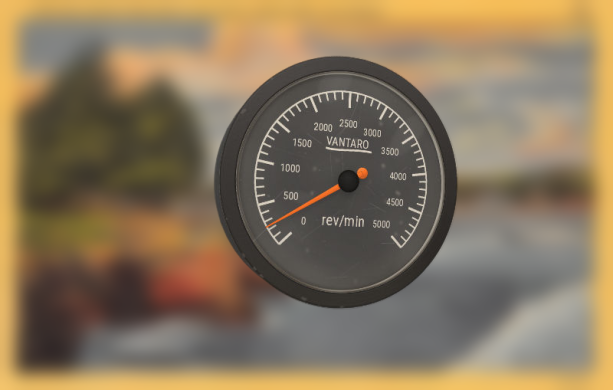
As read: 250 (rpm)
